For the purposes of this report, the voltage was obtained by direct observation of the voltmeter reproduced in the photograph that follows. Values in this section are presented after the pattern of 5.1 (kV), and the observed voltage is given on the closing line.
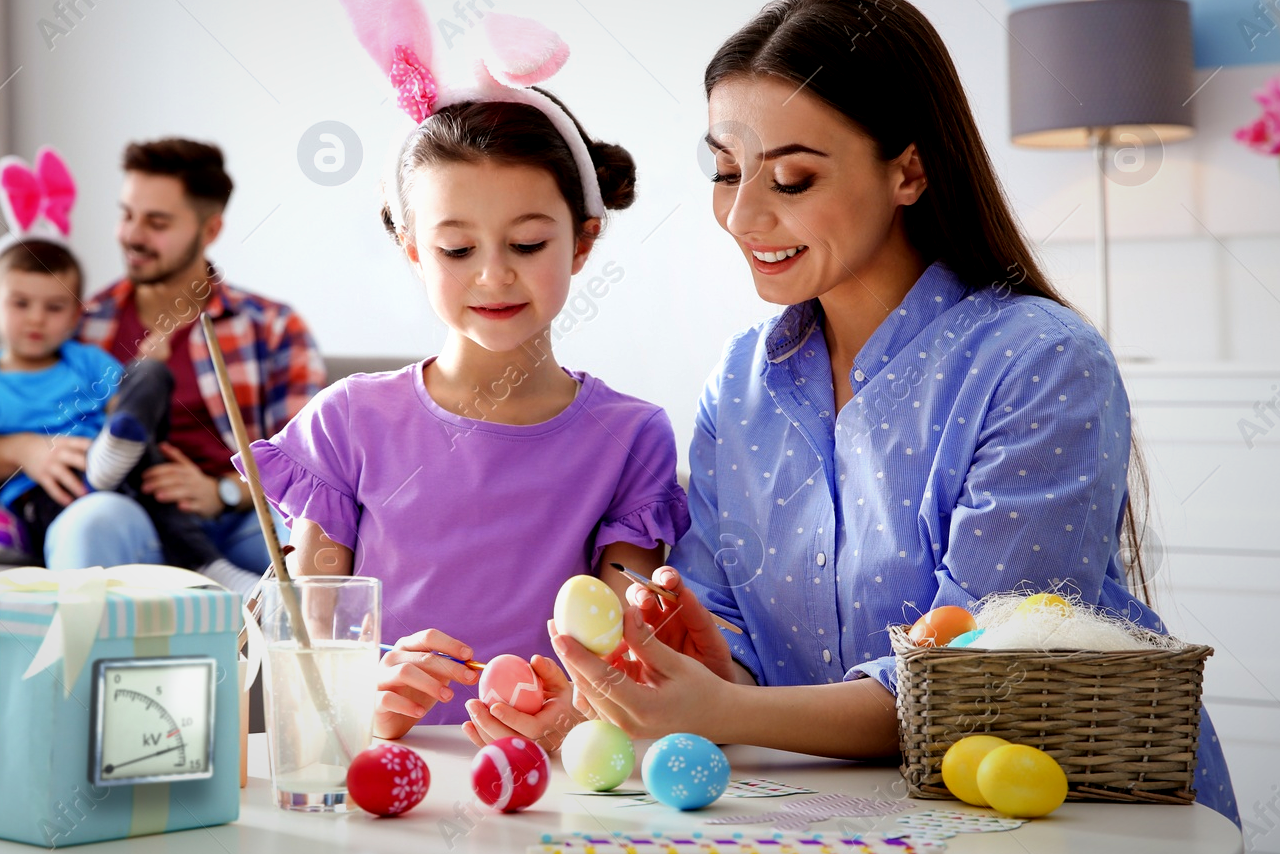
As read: 12.5 (kV)
